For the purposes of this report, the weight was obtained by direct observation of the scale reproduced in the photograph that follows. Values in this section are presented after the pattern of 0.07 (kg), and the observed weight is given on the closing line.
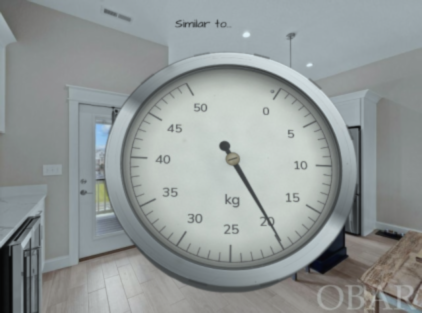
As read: 20 (kg)
